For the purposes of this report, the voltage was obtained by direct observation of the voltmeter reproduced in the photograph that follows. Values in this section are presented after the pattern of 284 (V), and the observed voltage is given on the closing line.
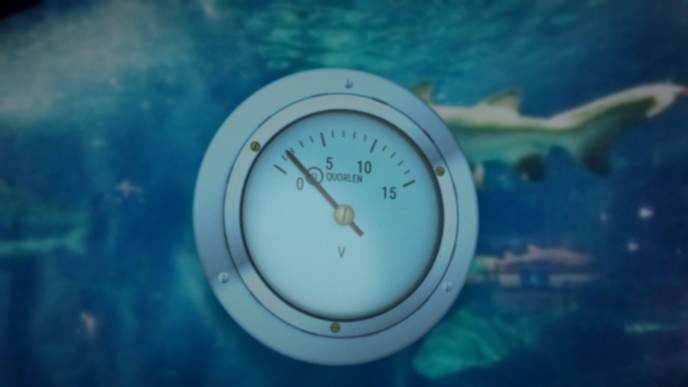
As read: 1.5 (V)
